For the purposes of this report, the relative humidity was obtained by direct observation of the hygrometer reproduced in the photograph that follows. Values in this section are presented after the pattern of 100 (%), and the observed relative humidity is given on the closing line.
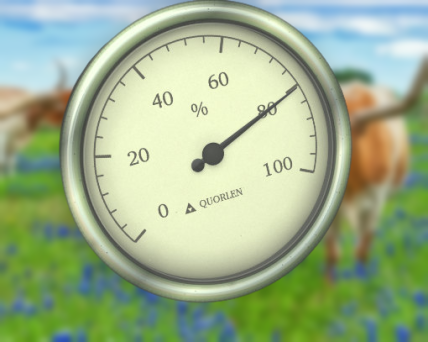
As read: 80 (%)
